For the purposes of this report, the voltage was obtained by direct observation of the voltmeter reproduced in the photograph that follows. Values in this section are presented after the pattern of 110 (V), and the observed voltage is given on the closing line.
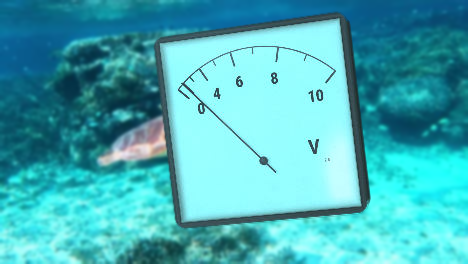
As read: 2 (V)
